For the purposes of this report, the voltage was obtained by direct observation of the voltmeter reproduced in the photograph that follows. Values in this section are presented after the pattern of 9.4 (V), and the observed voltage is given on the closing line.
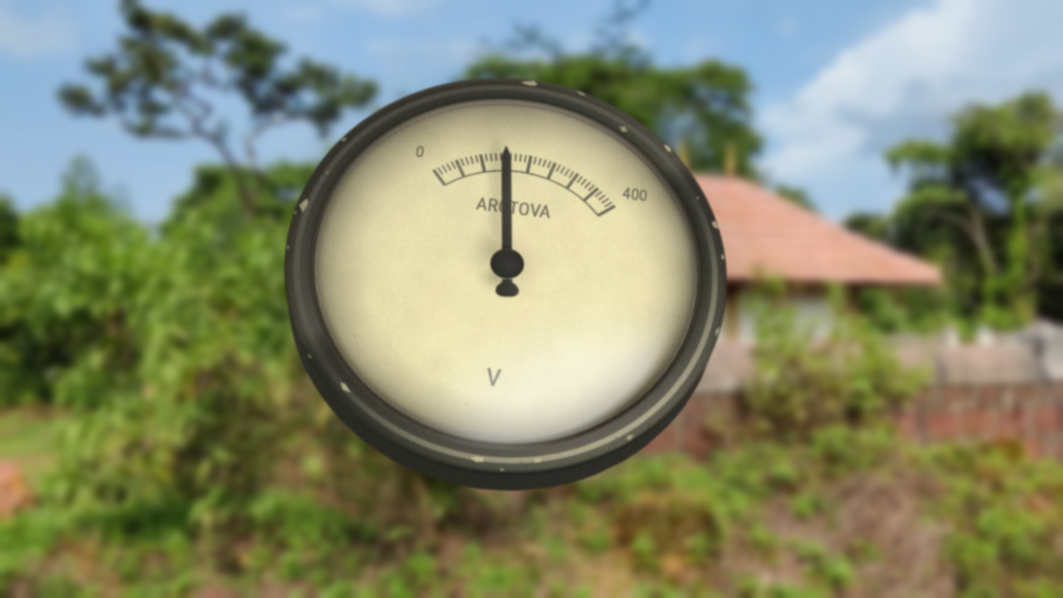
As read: 150 (V)
